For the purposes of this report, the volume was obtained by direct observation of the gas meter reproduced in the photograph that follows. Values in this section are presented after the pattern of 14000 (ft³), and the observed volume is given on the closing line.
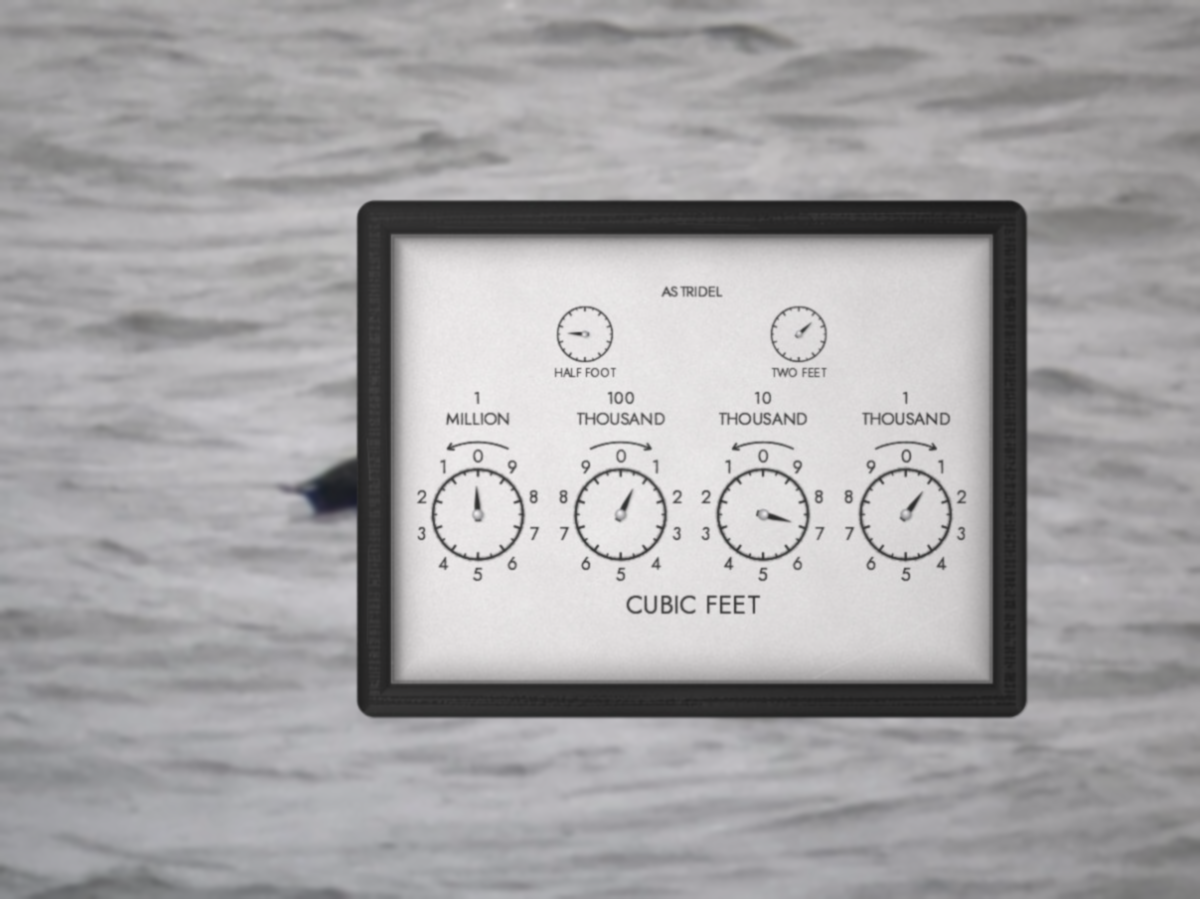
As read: 7100 (ft³)
